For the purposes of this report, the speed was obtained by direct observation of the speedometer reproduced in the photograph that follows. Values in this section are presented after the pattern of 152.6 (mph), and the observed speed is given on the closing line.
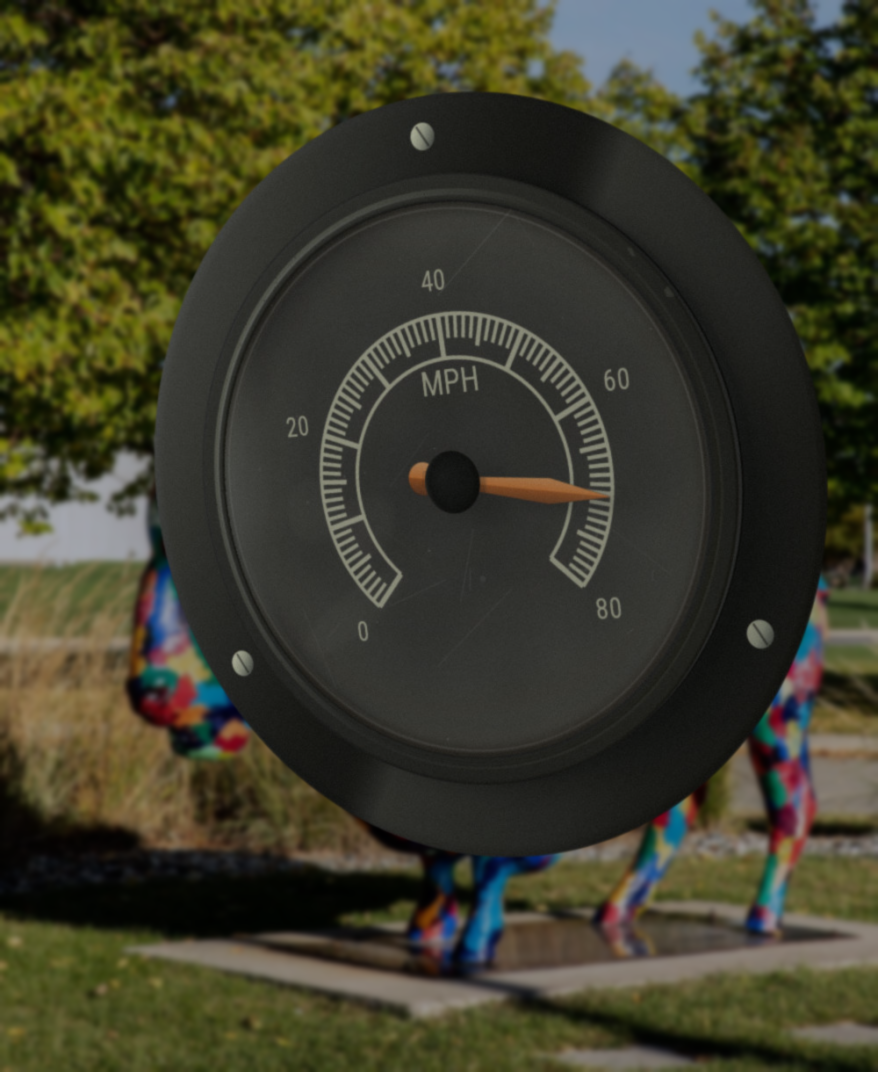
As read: 70 (mph)
